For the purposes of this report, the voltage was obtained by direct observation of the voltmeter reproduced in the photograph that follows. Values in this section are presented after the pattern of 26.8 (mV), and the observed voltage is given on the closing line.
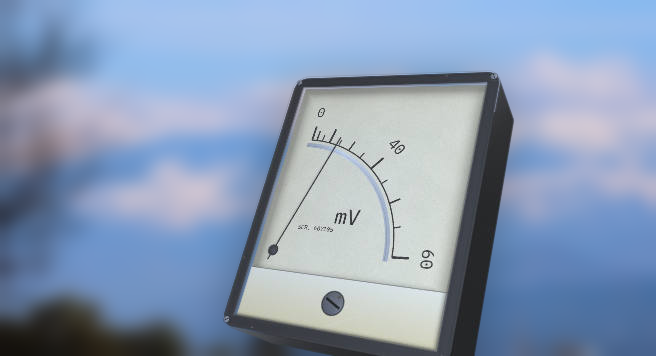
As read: 25 (mV)
